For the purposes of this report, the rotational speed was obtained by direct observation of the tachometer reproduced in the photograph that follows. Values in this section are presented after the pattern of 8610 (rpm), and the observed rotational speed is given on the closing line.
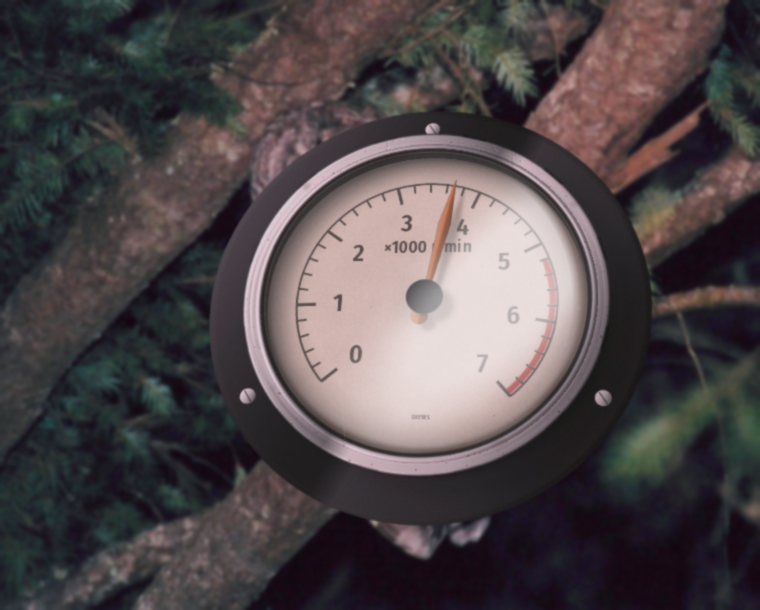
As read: 3700 (rpm)
